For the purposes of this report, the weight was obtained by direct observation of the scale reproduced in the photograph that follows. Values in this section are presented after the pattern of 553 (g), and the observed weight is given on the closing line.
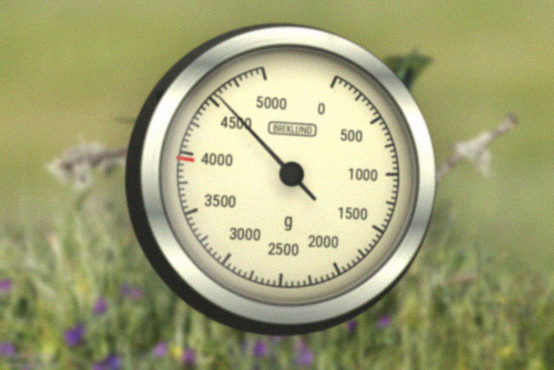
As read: 4550 (g)
